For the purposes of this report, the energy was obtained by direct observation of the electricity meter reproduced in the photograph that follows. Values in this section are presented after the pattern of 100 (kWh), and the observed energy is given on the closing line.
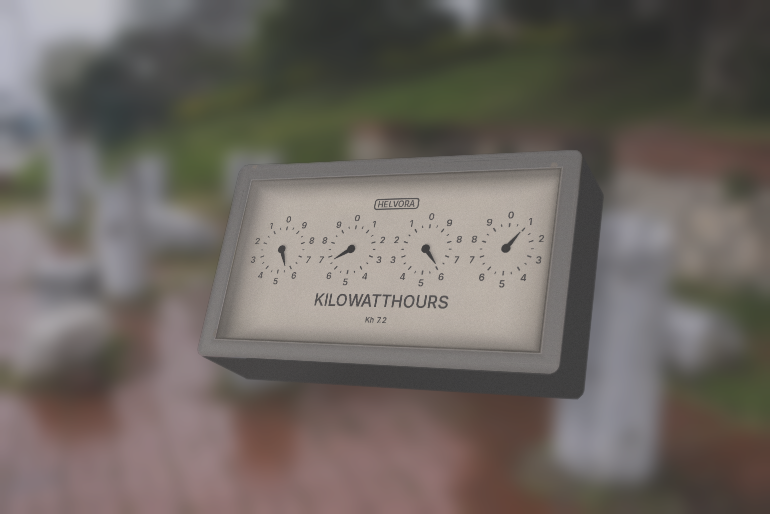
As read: 5661 (kWh)
